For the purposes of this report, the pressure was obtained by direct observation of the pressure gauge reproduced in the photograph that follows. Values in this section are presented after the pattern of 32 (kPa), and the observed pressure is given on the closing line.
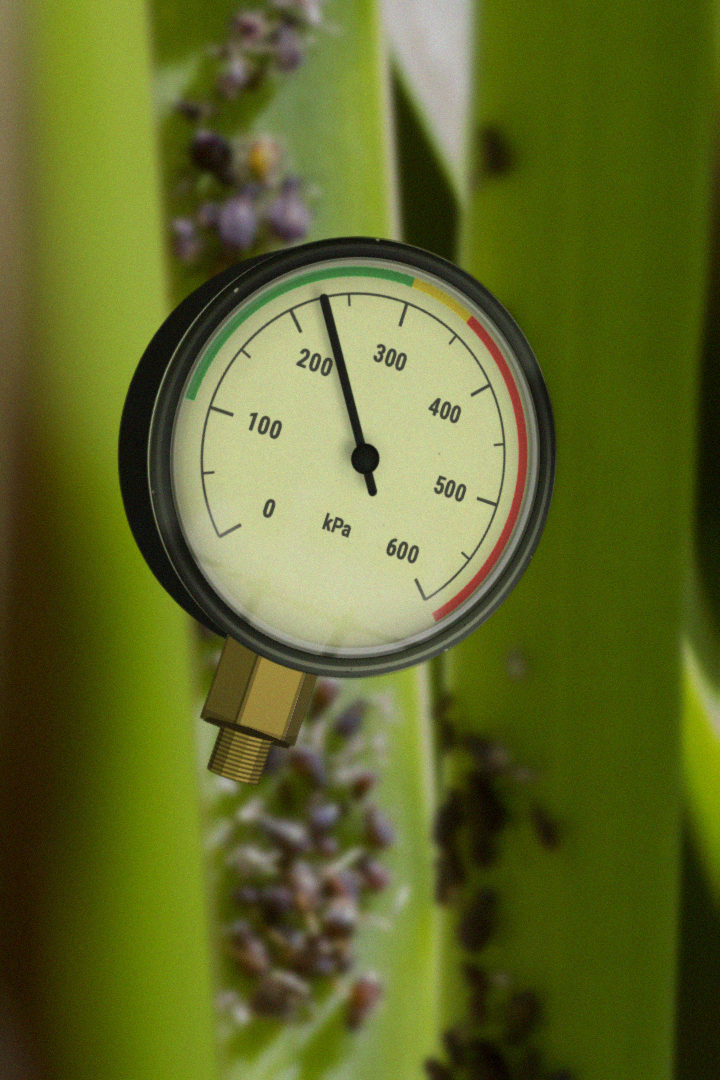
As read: 225 (kPa)
